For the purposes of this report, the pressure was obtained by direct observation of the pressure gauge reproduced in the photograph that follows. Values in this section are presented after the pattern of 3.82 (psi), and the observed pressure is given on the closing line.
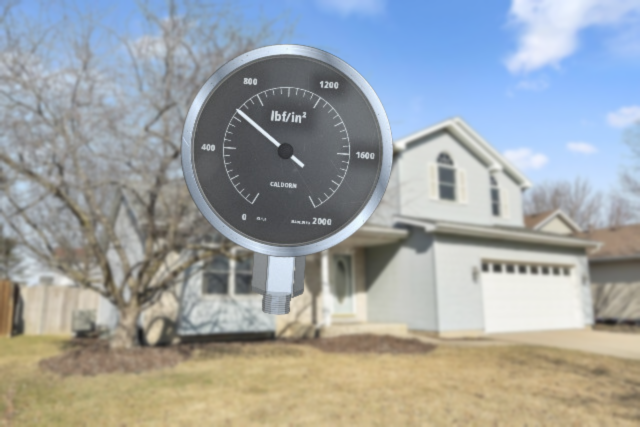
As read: 650 (psi)
